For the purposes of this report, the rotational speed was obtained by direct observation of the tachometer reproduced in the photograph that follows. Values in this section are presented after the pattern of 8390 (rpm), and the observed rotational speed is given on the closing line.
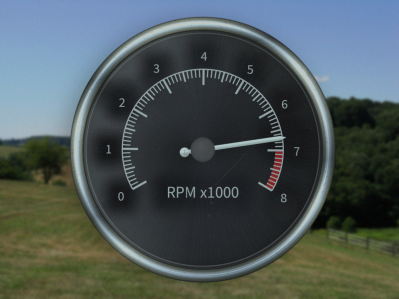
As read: 6700 (rpm)
